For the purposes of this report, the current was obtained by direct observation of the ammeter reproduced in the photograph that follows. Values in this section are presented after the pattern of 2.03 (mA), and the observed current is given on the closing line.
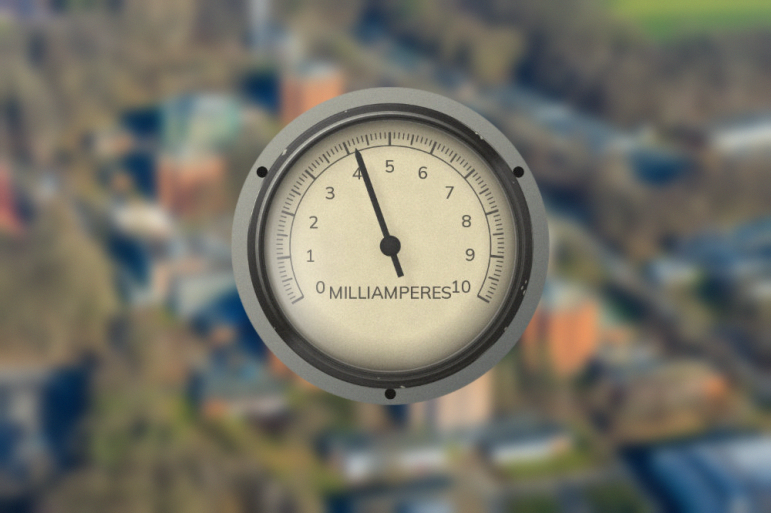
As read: 4.2 (mA)
